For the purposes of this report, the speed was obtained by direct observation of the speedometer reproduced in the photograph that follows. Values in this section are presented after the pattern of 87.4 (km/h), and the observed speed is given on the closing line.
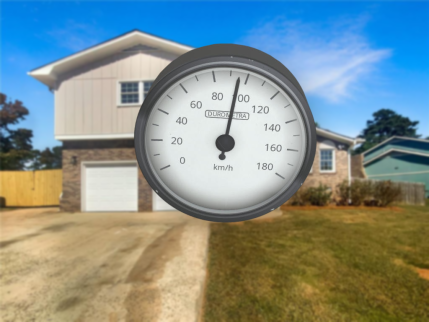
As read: 95 (km/h)
